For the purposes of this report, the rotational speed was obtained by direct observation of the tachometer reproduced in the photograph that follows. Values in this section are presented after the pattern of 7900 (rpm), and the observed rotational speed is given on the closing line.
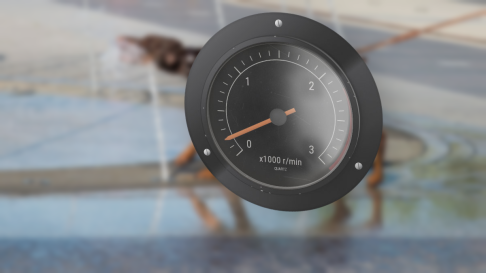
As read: 200 (rpm)
